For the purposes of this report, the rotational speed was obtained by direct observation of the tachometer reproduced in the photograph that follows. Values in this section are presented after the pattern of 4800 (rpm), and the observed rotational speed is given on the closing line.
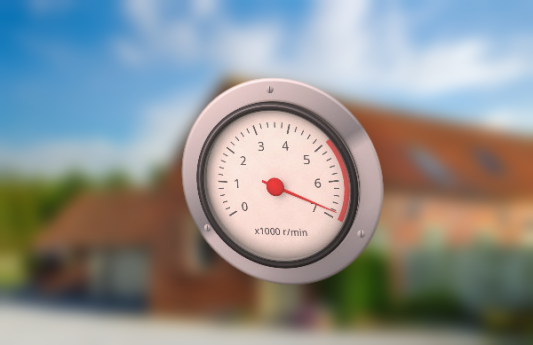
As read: 6800 (rpm)
